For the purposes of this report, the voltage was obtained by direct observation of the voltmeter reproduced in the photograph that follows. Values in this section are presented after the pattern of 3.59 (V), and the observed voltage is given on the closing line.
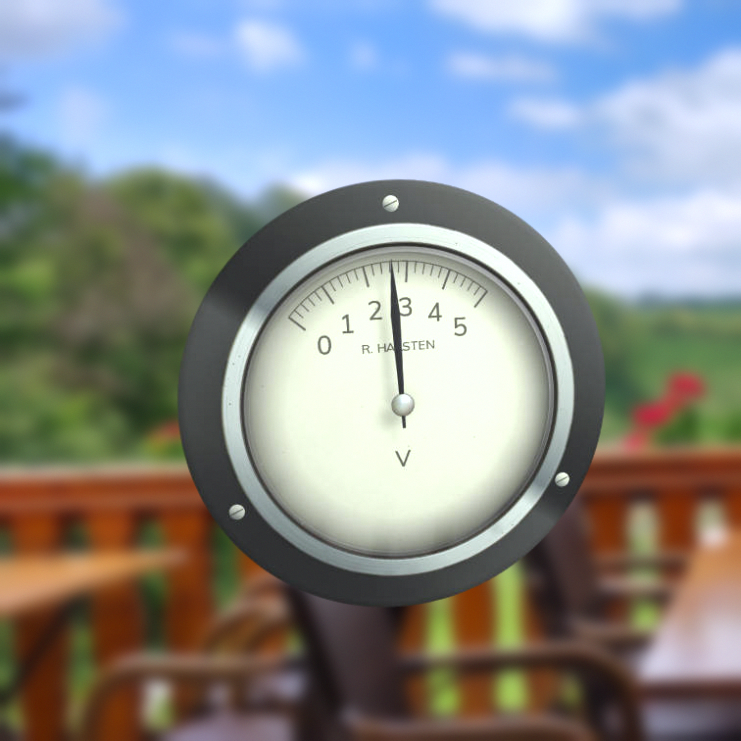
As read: 2.6 (V)
